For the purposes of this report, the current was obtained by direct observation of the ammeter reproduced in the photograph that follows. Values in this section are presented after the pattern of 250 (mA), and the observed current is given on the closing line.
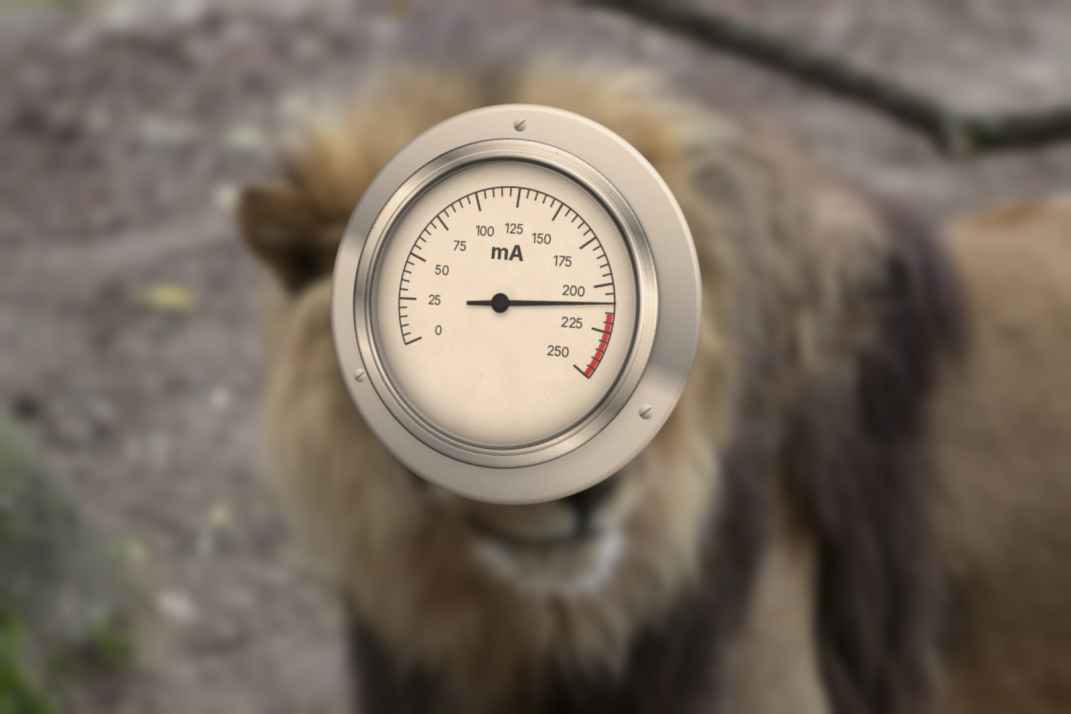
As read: 210 (mA)
